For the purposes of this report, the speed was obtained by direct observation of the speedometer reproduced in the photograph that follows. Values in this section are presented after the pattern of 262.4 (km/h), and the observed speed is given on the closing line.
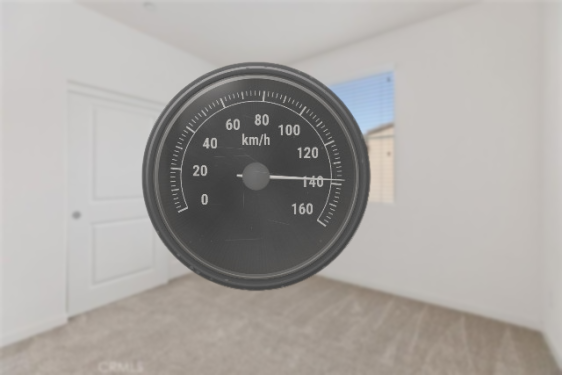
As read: 138 (km/h)
